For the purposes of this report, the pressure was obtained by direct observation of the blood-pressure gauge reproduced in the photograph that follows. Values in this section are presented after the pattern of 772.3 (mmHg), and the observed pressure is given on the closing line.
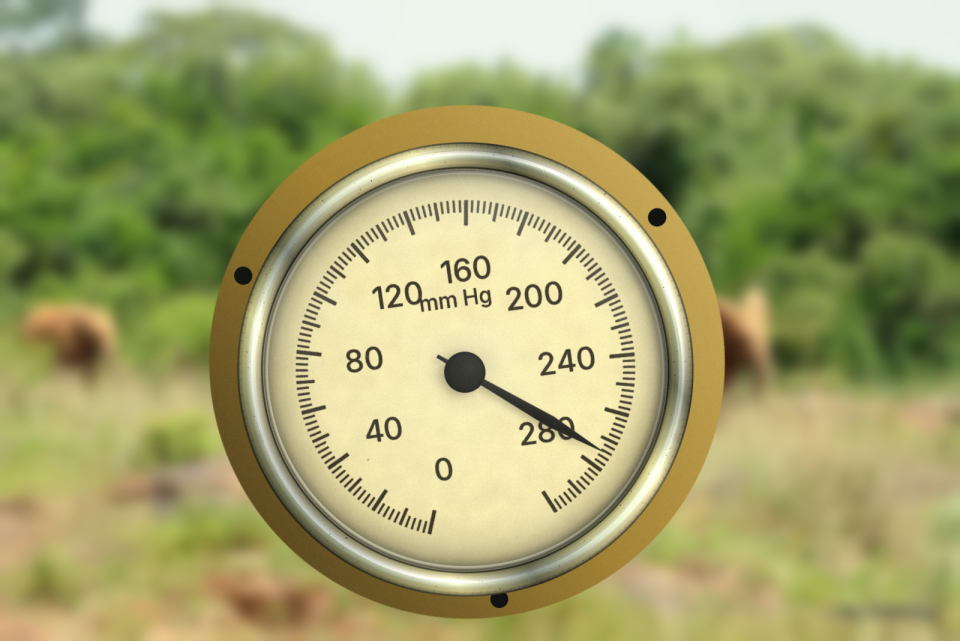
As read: 274 (mmHg)
